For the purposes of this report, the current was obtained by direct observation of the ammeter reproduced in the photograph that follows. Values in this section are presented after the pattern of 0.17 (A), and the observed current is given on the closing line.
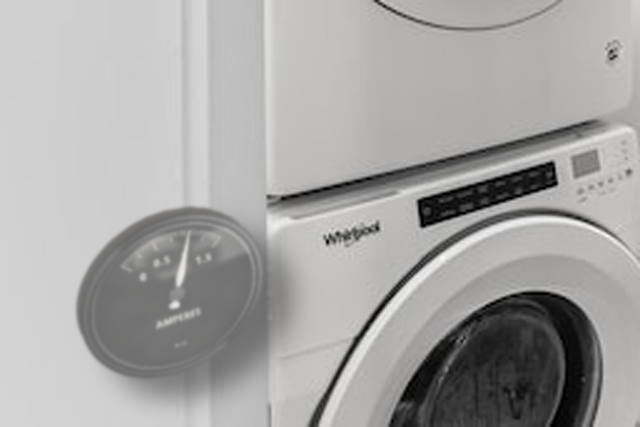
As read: 1 (A)
